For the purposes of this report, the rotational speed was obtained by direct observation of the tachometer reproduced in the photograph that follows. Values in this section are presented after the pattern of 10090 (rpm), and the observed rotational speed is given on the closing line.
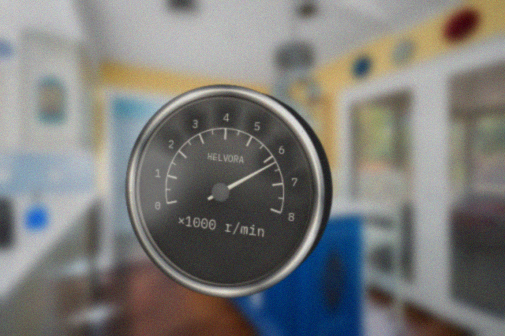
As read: 6250 (rpm)
